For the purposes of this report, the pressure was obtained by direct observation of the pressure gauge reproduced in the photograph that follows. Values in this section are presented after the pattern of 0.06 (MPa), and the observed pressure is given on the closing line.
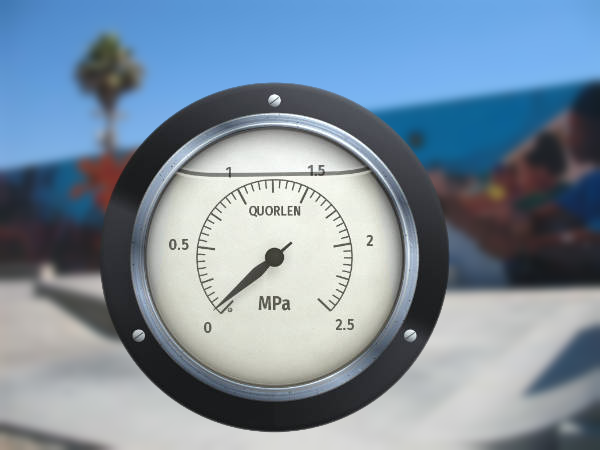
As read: 0.05 (MPa)
